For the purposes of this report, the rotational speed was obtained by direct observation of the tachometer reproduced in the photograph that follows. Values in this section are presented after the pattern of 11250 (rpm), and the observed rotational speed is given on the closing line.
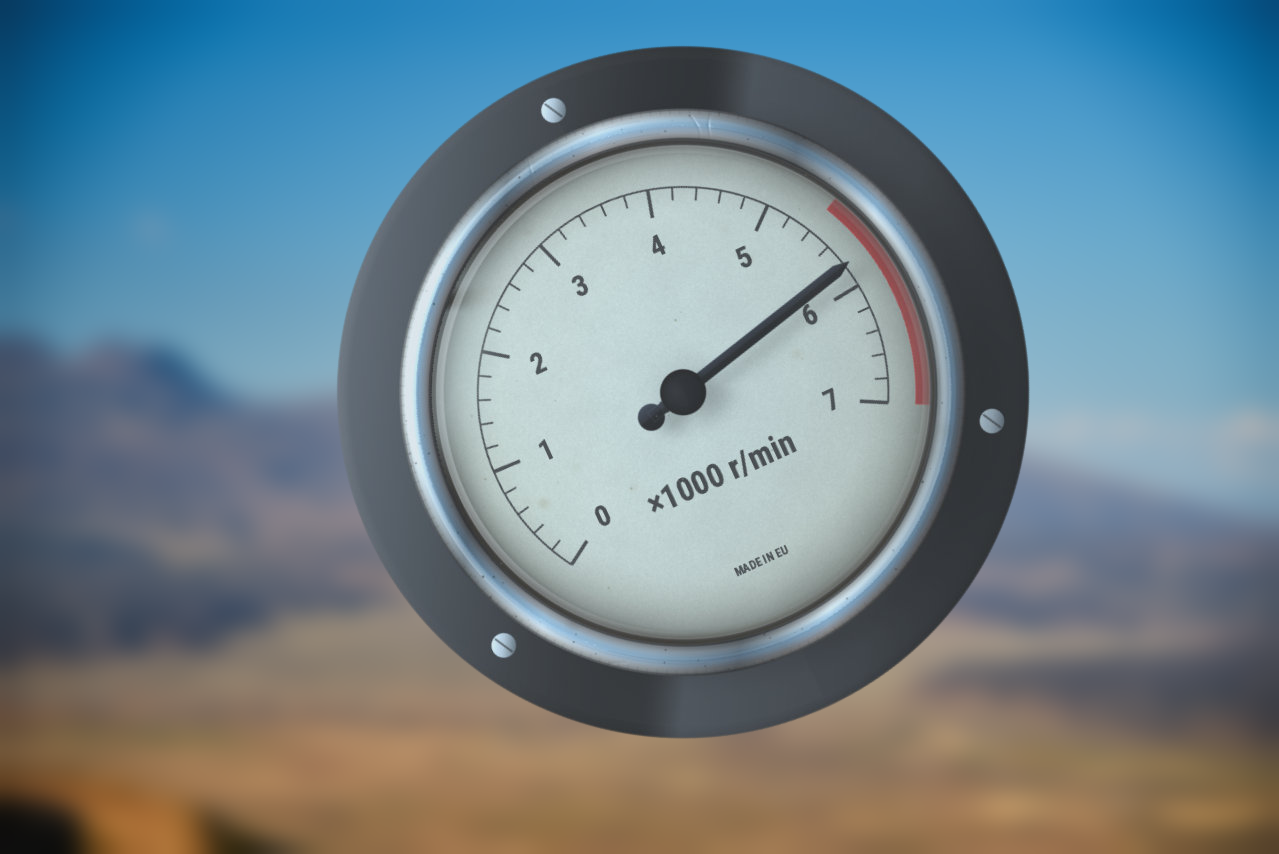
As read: 5800 (rpm)
